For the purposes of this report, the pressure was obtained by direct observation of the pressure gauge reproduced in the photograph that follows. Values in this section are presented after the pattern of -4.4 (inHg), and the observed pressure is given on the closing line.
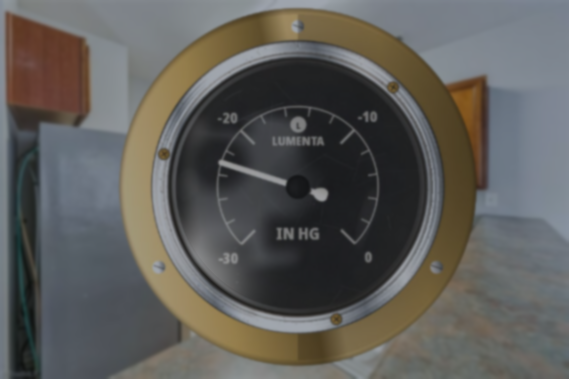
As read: -23 (inHg)
